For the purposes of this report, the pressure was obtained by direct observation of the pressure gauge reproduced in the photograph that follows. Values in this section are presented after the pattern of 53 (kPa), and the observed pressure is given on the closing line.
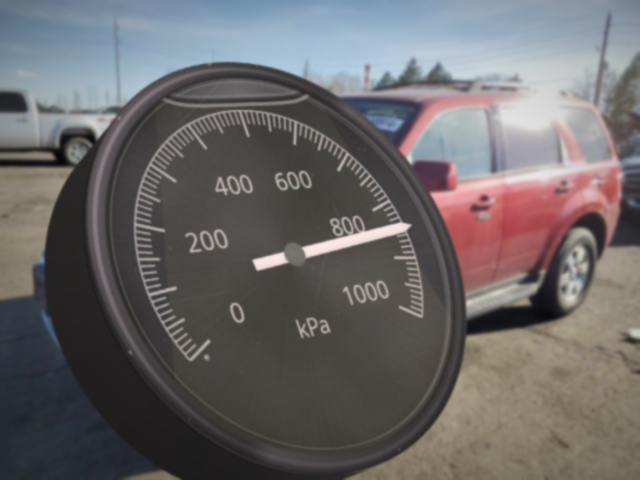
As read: 850 (kPa)
